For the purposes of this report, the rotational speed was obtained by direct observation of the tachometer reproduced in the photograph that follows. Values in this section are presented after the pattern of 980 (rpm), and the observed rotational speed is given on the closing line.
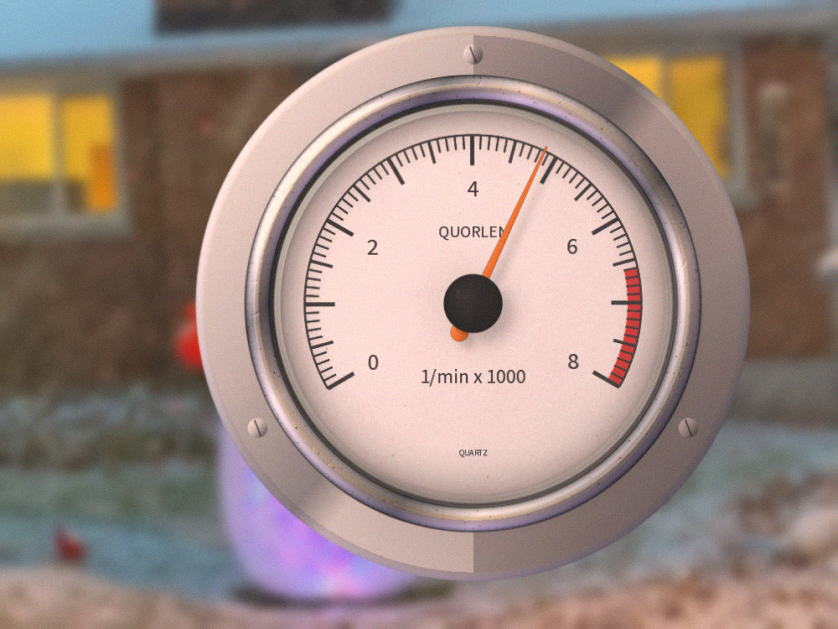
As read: 4850 (rpm)
